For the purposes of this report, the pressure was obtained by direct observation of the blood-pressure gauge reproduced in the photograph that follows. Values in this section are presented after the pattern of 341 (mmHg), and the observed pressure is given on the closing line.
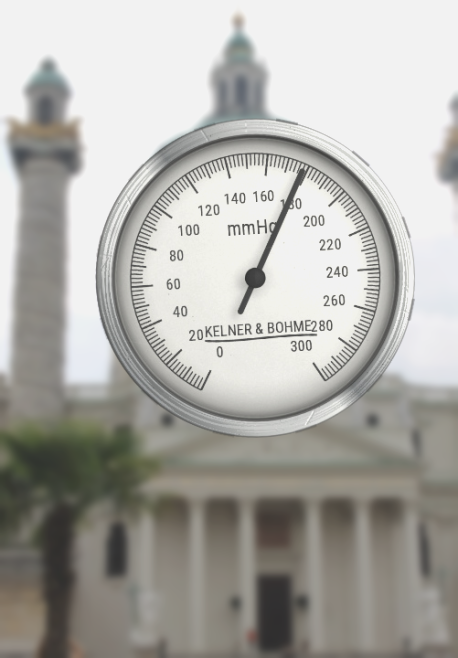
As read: 178 (mmHg)
